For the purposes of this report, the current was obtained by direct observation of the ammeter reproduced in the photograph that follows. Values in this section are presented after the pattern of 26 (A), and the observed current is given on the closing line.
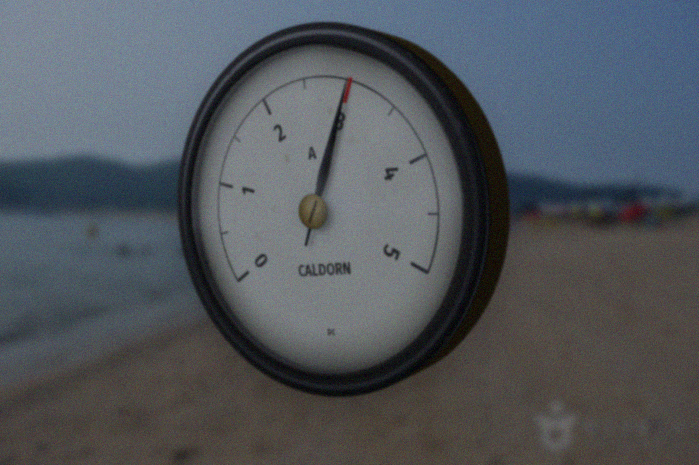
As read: 3 (A)
